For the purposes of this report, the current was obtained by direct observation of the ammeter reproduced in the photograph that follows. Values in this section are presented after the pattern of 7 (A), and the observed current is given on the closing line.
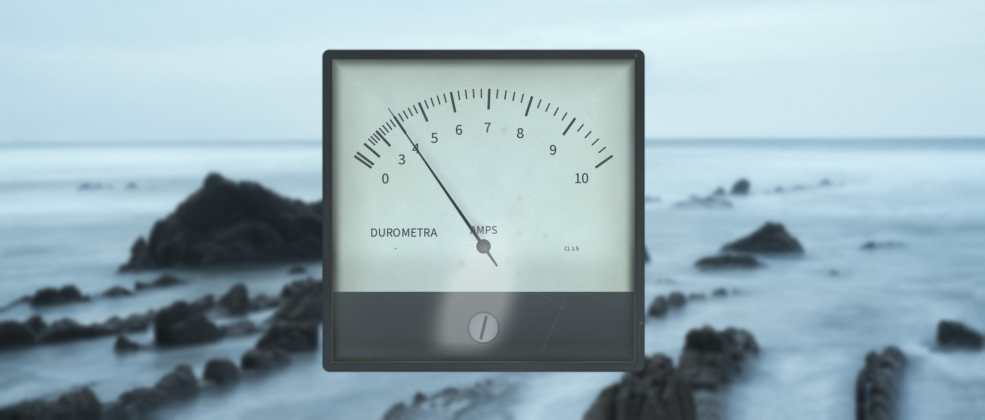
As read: 4 (A)
